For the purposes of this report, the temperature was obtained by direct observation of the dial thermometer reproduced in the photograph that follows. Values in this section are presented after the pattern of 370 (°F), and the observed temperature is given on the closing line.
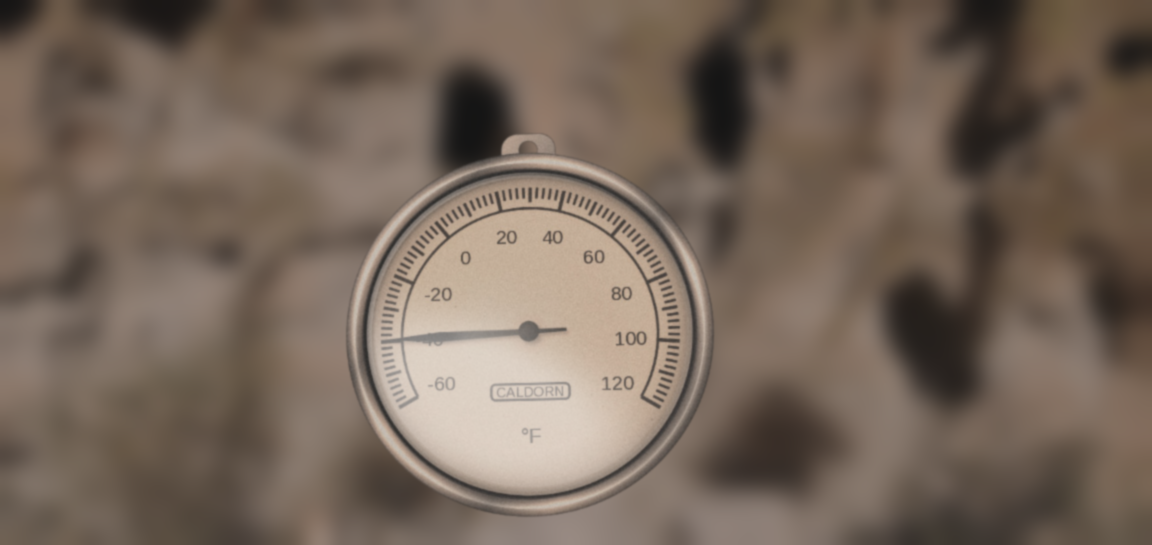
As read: -40 (°F)
